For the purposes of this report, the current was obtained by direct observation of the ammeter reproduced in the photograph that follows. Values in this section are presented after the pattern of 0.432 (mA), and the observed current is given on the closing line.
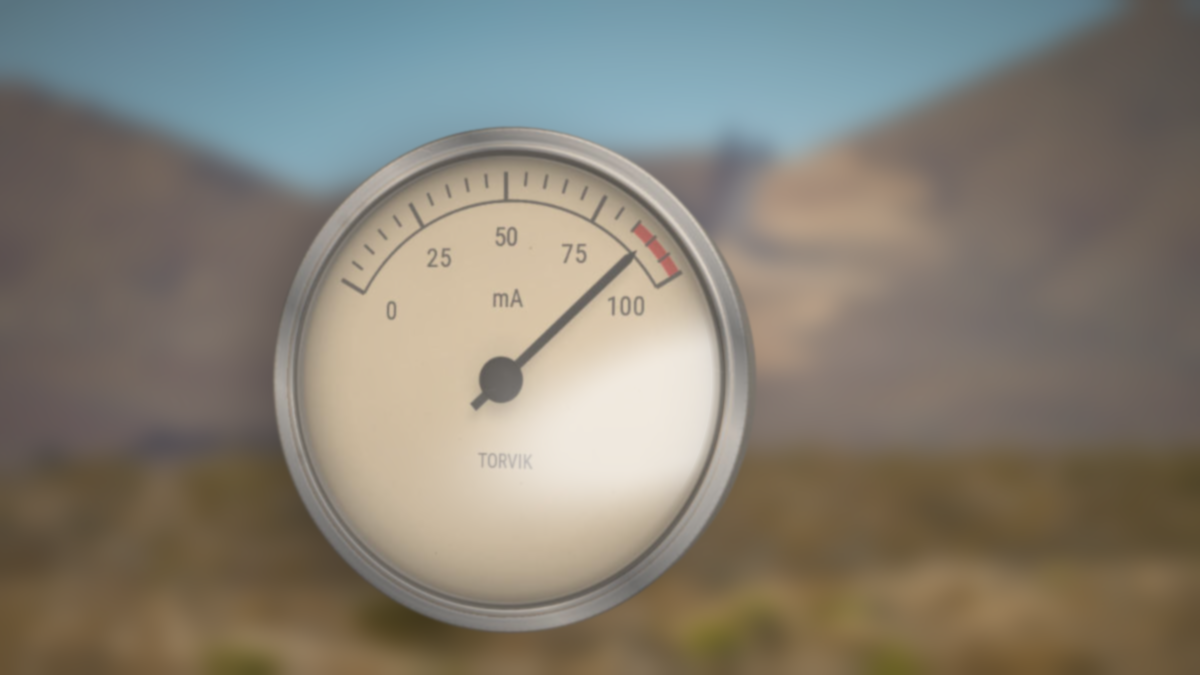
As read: 90 (mA)
